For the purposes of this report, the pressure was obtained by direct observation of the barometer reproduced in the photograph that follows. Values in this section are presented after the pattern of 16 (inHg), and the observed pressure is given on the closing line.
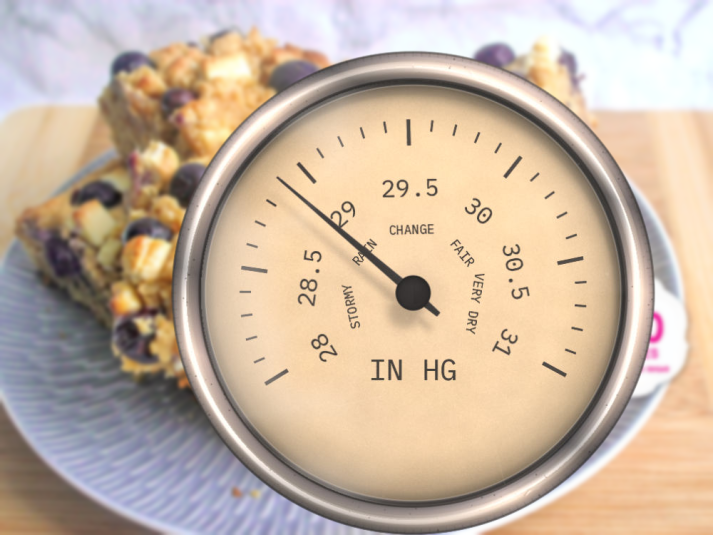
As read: 28.9 (inHg)
